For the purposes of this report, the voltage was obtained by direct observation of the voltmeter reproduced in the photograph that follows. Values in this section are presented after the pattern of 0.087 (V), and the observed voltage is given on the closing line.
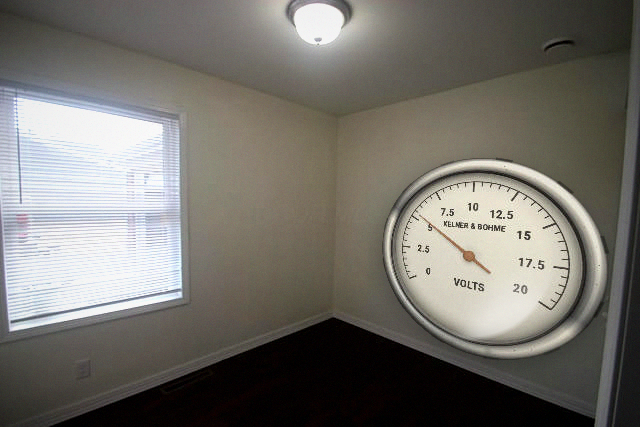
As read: 5.5 (V)
